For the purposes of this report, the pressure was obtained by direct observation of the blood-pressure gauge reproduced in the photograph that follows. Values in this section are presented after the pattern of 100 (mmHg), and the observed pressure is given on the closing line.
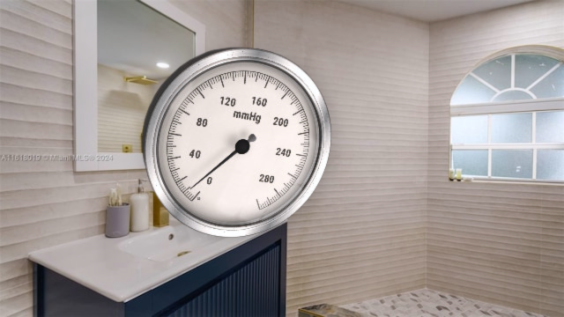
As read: 10 (mmHg)
